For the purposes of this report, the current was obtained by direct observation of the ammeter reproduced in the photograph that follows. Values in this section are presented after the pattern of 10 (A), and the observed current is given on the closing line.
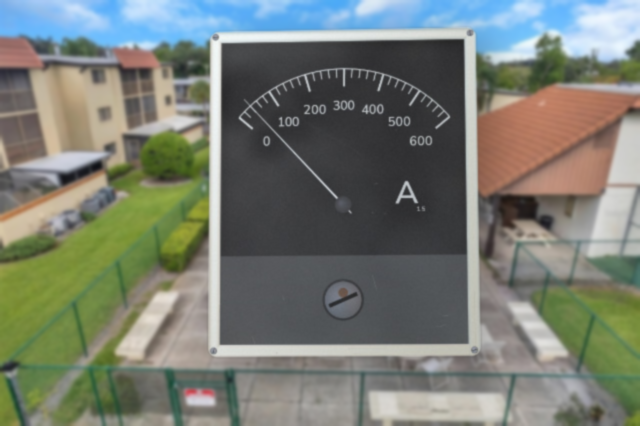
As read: 40 (A)
